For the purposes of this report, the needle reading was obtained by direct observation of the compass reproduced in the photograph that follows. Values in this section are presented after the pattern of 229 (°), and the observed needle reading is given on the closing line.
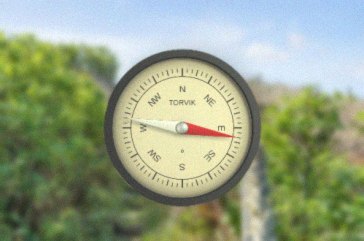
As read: 100 (°)
